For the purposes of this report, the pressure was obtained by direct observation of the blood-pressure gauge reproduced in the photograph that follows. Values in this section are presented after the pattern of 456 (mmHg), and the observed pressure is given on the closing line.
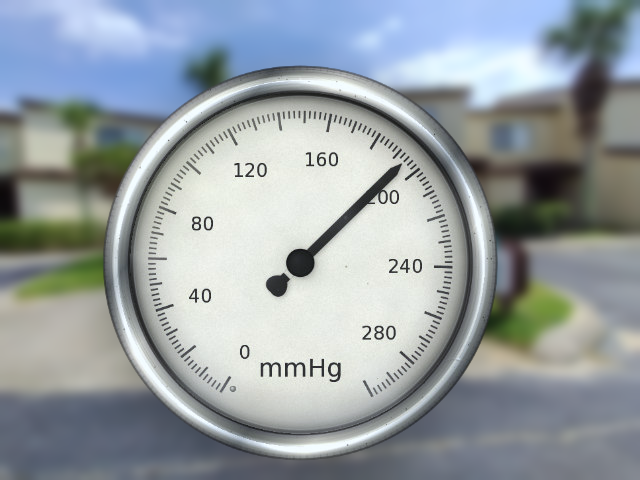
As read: 194 (mmHg)
